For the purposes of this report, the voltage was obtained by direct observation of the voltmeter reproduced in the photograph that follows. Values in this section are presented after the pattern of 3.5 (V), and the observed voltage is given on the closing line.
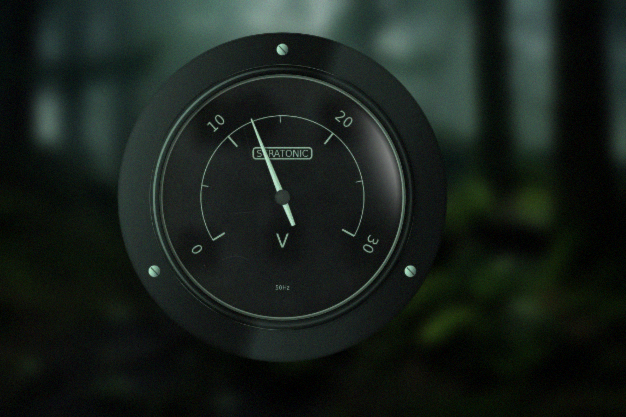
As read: 12.5 (V)
